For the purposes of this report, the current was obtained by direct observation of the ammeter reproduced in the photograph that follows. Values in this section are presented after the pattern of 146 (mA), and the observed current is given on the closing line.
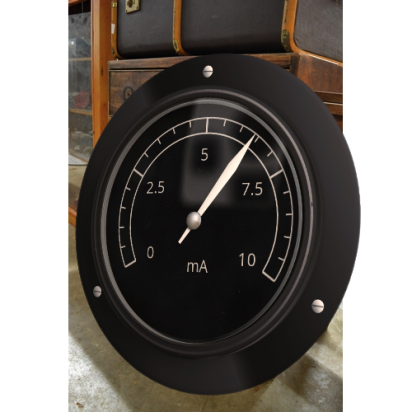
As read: 6.5 (mA)
